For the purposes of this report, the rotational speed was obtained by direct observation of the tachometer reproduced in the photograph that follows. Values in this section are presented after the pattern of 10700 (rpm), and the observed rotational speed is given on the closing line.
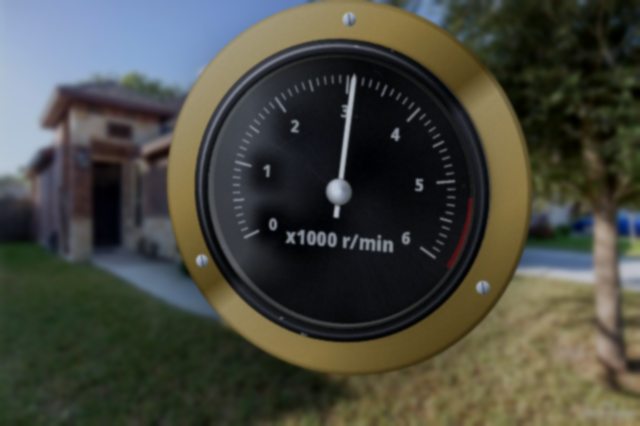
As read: 3100 (rpm)
